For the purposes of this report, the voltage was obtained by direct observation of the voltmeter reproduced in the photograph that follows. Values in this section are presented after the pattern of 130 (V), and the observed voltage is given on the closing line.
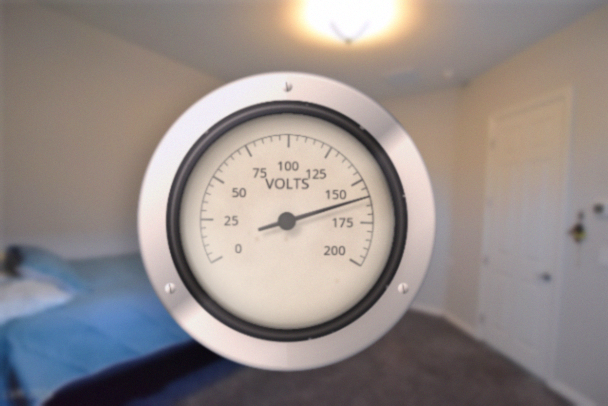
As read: 160 (V)
